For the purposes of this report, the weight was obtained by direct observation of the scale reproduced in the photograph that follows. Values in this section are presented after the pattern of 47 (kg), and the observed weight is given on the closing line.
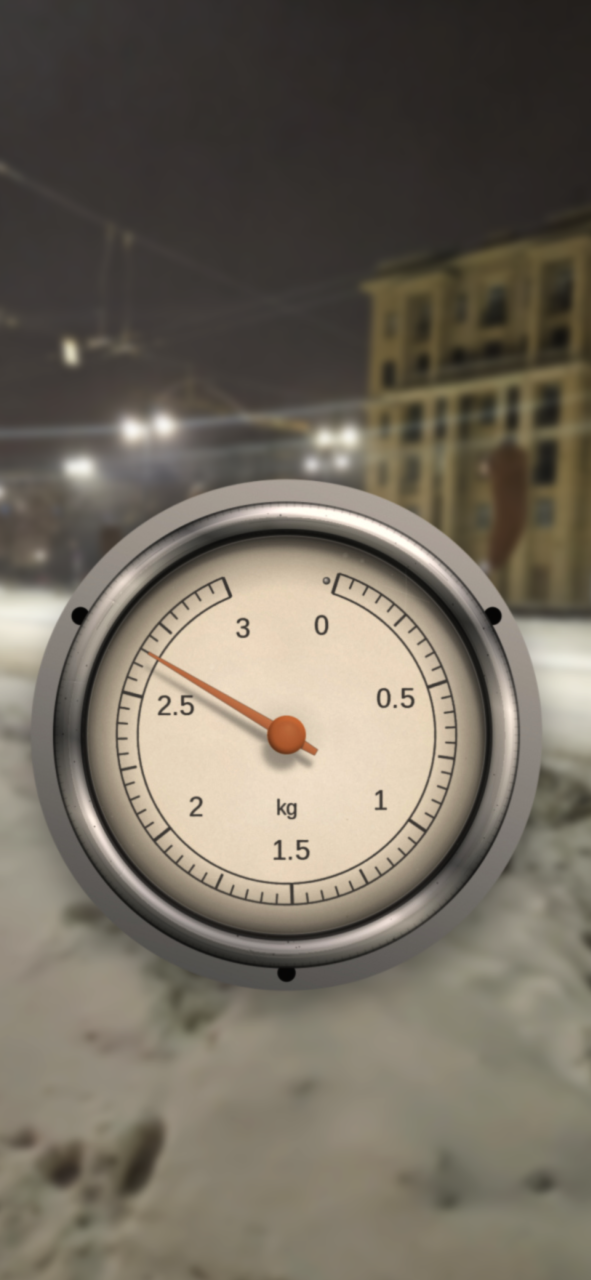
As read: 2.65 (kg)
